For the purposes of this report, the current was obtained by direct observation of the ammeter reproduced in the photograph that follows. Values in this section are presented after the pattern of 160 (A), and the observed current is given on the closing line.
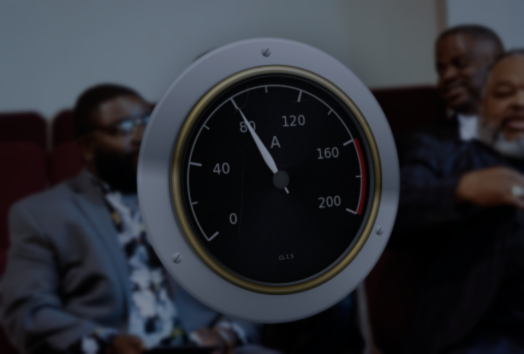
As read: 80 (A)
